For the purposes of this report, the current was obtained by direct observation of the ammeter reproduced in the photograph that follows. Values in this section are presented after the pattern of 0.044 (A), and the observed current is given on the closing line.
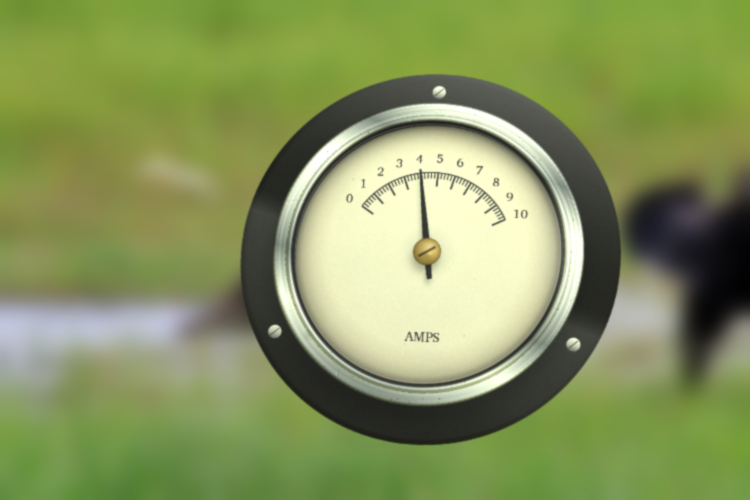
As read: 4 (A)
